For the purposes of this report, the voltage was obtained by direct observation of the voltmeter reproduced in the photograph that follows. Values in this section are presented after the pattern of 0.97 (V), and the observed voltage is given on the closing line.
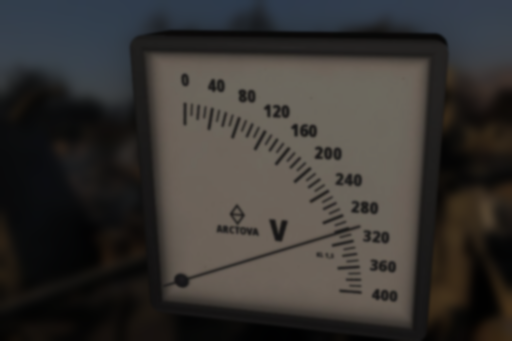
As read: 300 (V)
